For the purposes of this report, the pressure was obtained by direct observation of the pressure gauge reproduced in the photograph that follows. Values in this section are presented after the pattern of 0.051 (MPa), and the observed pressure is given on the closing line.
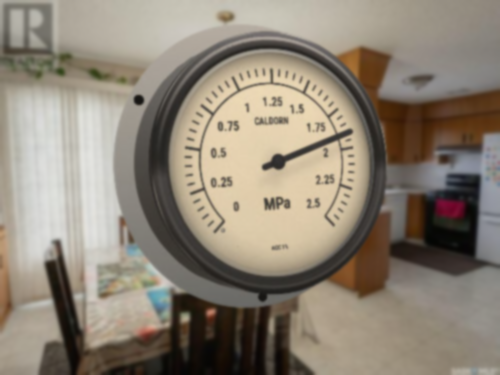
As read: 1.9 (MPa)
